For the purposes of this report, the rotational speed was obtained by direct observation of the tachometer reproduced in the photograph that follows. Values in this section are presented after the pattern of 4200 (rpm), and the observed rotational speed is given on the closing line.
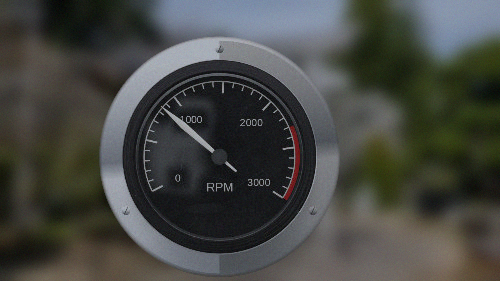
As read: 850 (rpm)
